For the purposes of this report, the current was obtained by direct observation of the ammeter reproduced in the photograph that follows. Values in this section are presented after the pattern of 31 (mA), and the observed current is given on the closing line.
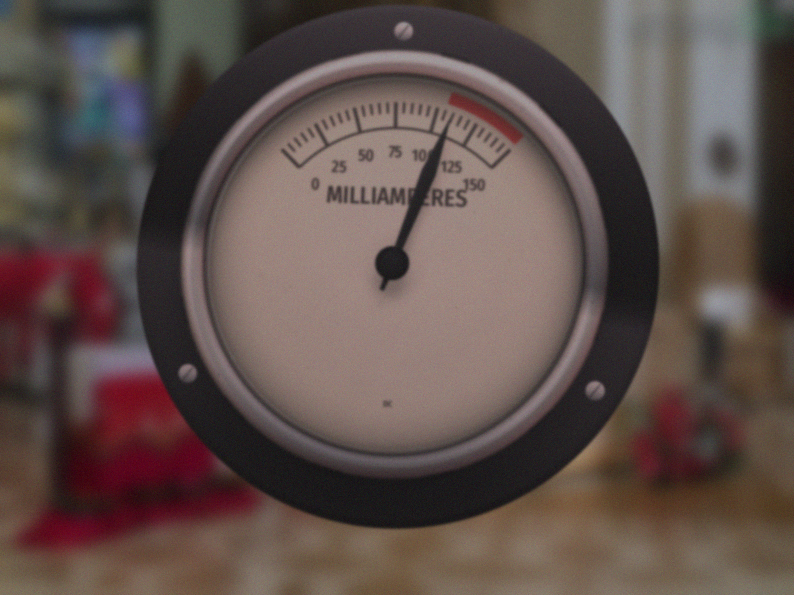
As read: 110 (mA)
